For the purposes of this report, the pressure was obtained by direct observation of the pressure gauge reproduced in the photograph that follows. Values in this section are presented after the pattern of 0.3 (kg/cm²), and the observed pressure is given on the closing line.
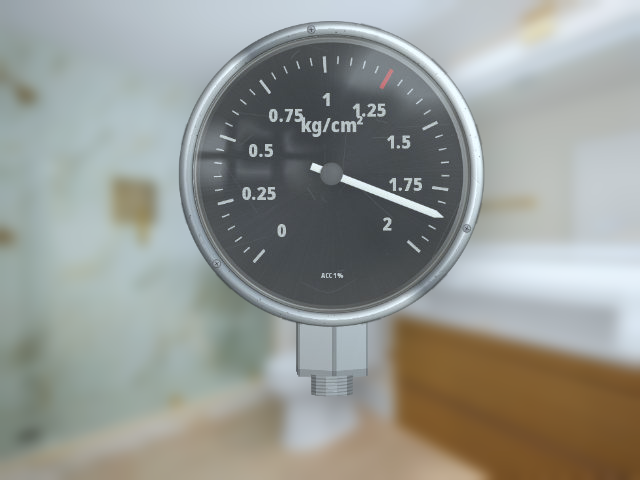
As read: 1.85 (kg/cm²)
